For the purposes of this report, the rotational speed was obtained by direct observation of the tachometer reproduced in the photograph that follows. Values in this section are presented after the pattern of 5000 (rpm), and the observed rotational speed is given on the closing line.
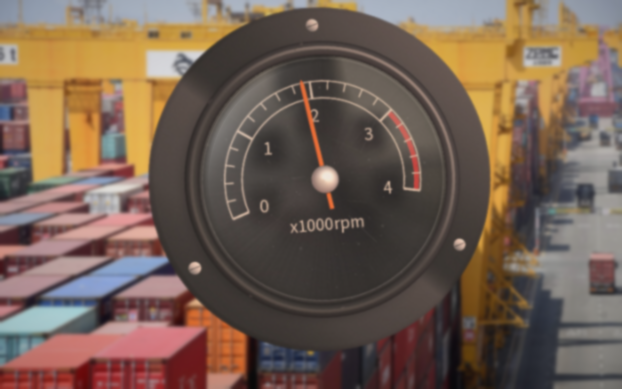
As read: 1900 (rpm)
